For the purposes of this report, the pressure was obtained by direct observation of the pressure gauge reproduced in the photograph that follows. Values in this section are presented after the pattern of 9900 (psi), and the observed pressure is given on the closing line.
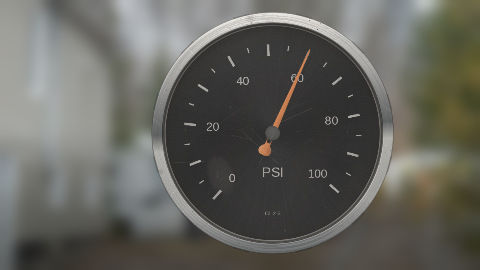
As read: 60 (psi)
